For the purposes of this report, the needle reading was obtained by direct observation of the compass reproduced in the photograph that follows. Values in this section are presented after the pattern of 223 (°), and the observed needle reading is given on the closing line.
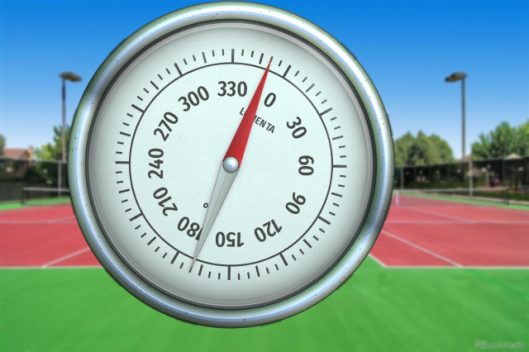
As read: 350 (°)
